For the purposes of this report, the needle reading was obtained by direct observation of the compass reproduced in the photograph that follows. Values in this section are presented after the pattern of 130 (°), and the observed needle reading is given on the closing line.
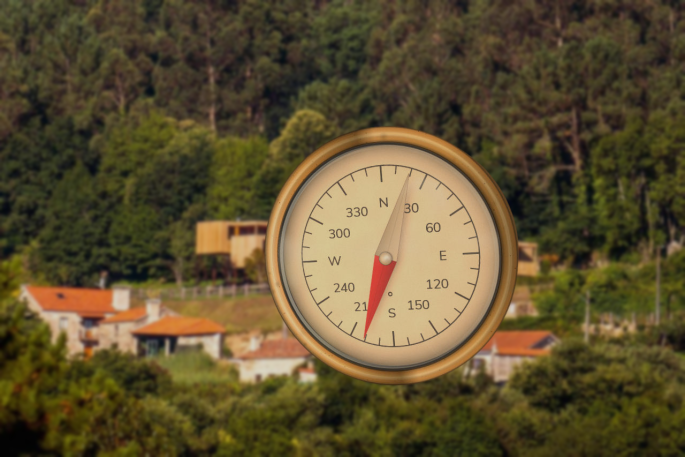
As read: 200 (°)
